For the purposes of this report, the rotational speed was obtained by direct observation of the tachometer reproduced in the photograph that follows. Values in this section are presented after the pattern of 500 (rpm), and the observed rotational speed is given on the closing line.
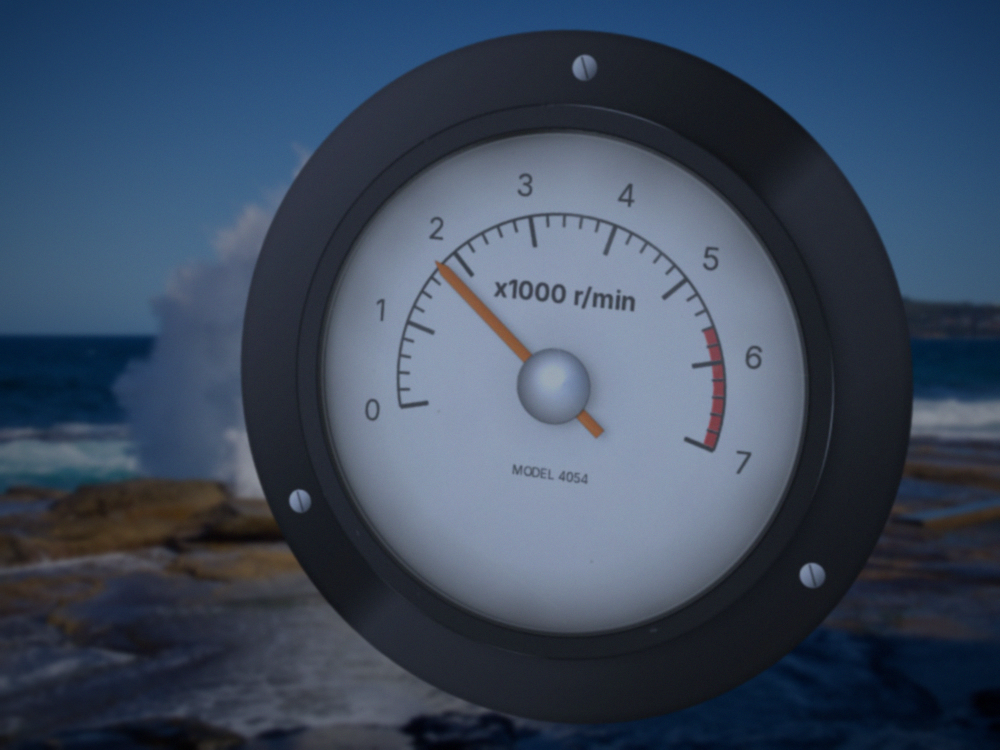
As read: 1800 (rpm)
